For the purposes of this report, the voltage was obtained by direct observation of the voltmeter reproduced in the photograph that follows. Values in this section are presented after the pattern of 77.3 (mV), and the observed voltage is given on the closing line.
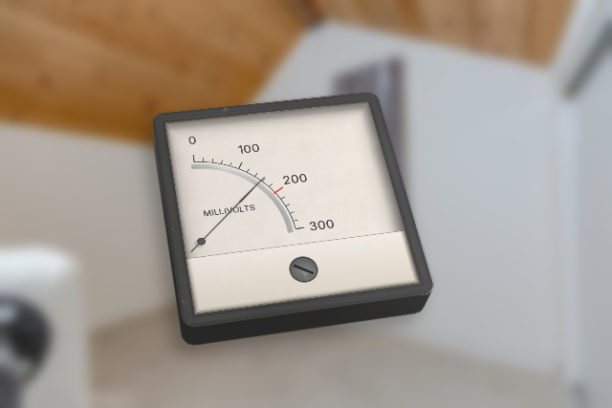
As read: 160 (mV)
